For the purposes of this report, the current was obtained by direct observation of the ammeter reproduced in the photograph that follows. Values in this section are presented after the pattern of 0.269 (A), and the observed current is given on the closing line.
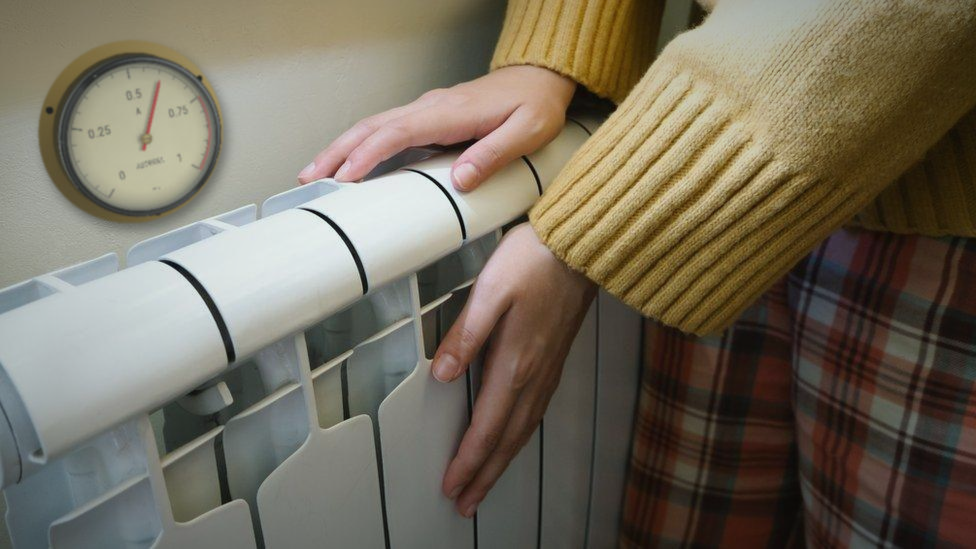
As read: 0.6 (A)
